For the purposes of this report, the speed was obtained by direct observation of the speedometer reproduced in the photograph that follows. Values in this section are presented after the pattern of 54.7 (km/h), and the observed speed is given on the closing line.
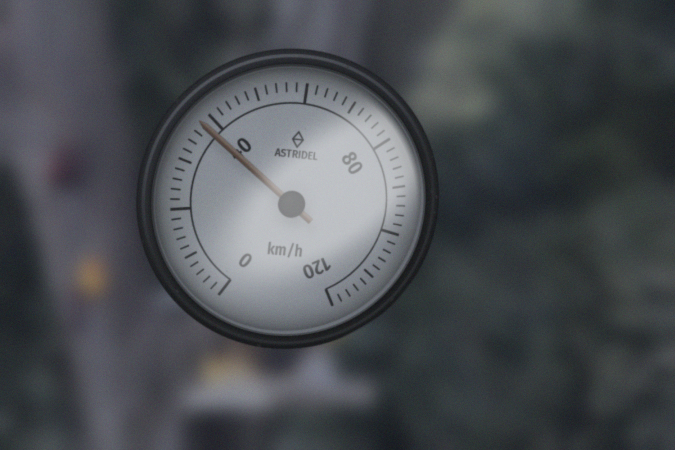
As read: 38 (km/h)
